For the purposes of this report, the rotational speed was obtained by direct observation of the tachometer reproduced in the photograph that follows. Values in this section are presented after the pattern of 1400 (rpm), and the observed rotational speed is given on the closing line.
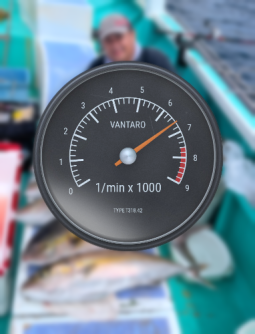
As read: 6600 (rpm)
